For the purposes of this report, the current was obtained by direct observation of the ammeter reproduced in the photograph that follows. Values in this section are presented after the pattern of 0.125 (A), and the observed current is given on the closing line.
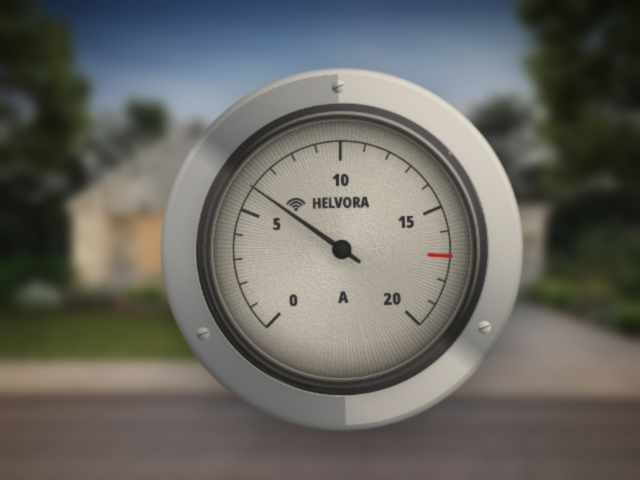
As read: 6 (A)
